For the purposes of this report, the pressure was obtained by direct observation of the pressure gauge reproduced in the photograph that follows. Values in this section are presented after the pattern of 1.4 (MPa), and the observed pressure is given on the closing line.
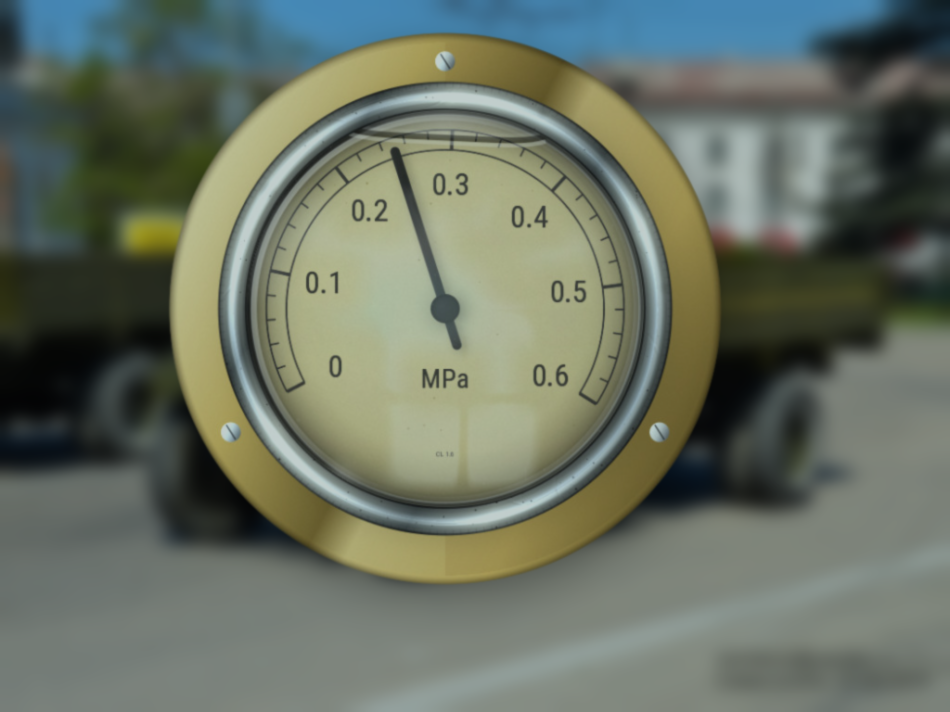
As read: 0.25 (MPa)
